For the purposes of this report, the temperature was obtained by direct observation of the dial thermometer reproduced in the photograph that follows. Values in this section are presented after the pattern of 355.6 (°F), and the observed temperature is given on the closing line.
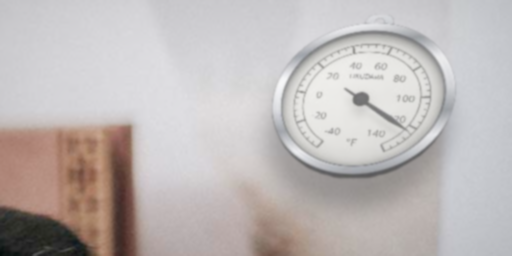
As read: 124 (°F)
